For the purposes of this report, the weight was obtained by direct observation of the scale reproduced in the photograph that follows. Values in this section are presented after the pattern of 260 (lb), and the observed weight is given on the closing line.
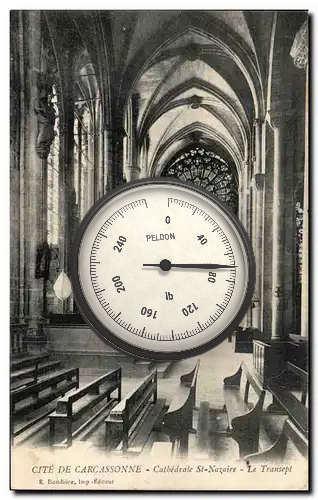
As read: 70 (lb)
